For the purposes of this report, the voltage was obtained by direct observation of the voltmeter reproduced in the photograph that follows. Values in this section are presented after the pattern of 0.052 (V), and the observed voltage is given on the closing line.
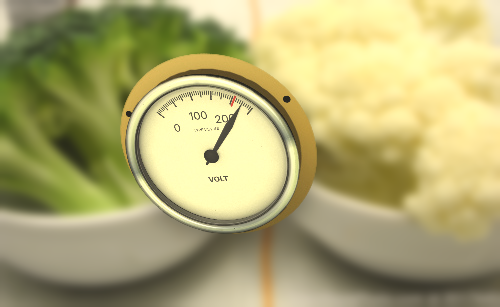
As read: 225 (V)
